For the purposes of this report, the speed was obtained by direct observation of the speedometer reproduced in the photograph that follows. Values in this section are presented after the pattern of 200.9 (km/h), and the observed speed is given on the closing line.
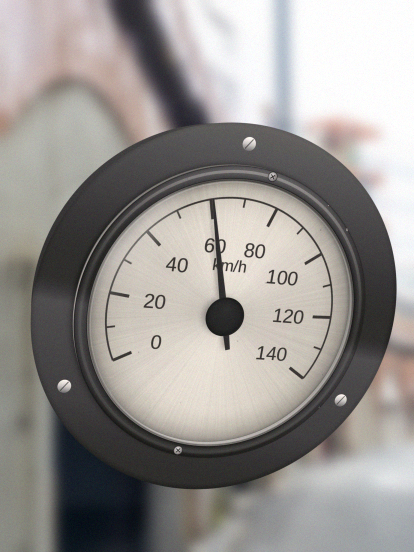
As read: 60 (km/h)
